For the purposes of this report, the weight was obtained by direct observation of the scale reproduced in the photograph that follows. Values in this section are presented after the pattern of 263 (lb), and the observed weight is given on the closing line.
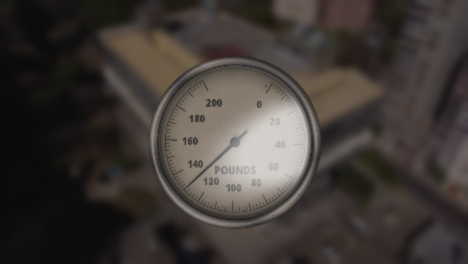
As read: 130 (lb)
